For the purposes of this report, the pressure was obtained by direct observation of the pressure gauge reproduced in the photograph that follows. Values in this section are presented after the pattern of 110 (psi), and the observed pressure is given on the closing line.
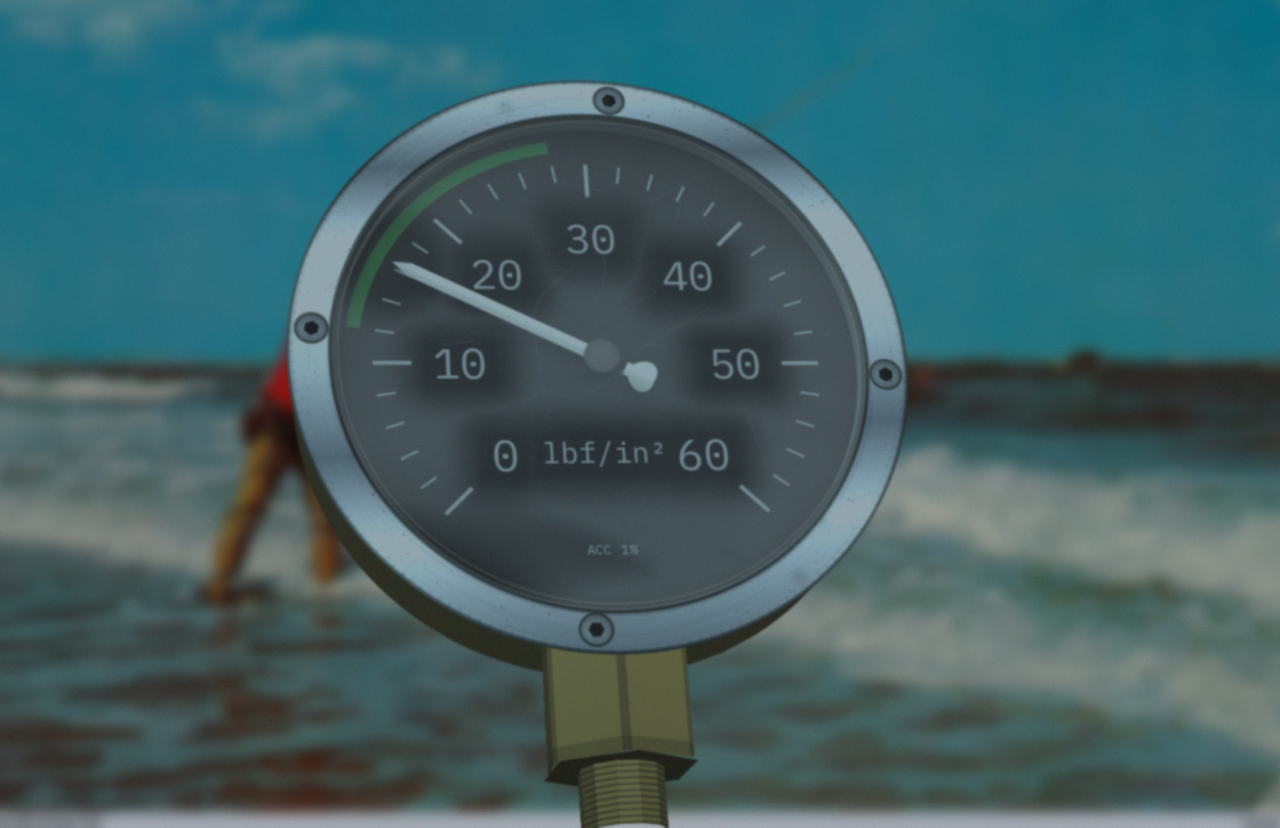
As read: 16 (psi)
